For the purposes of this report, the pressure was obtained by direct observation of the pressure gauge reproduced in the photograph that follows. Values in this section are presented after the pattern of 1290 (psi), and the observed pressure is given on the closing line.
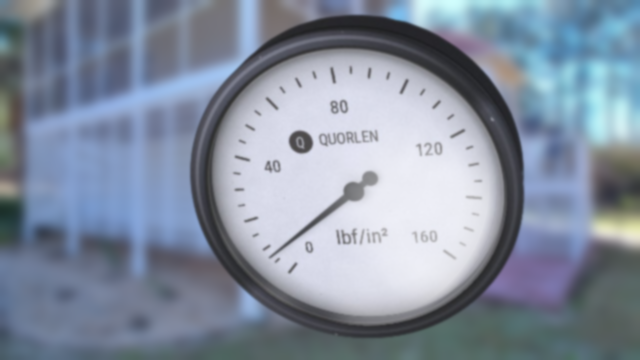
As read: 7.5 (psi)
